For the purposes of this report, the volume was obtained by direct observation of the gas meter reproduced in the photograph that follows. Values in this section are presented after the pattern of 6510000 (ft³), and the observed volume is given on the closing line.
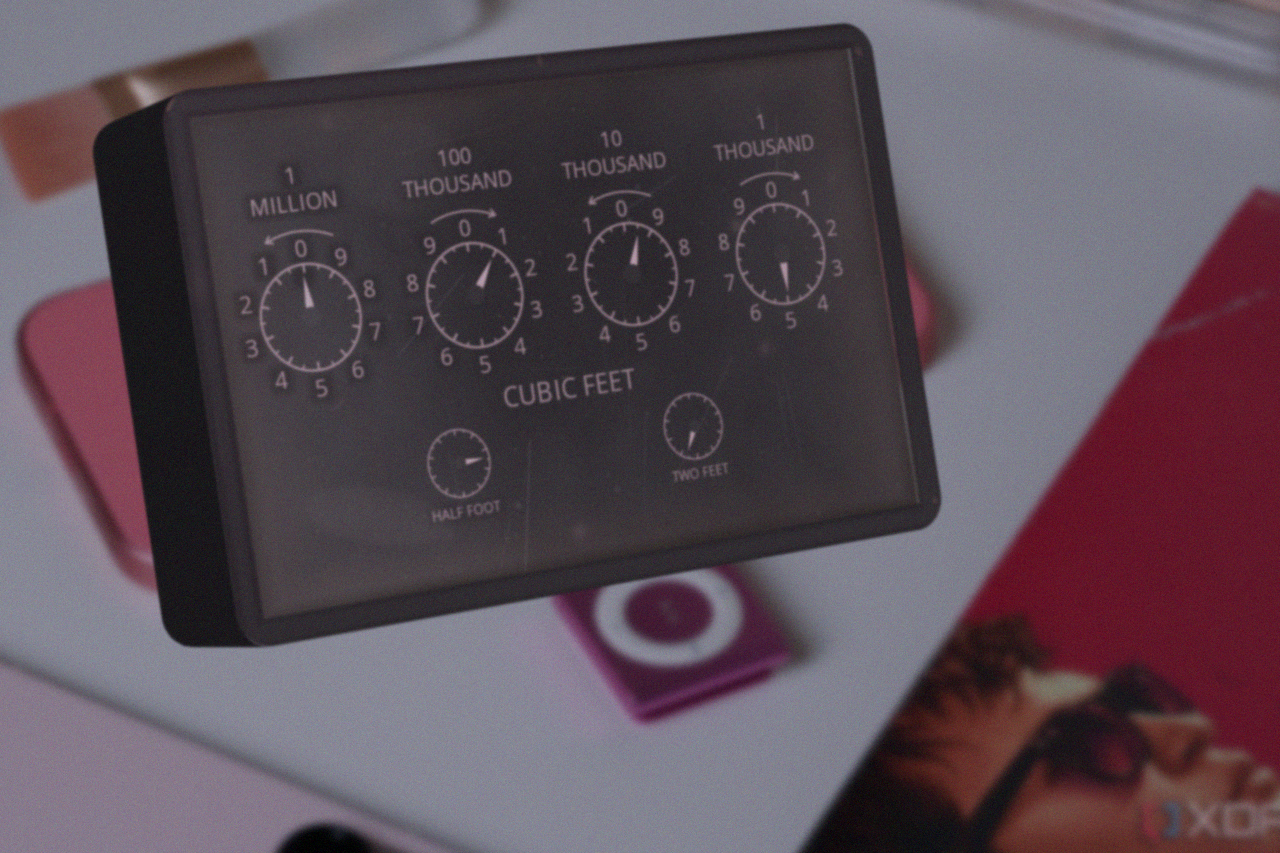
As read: 9500 (ft³)
